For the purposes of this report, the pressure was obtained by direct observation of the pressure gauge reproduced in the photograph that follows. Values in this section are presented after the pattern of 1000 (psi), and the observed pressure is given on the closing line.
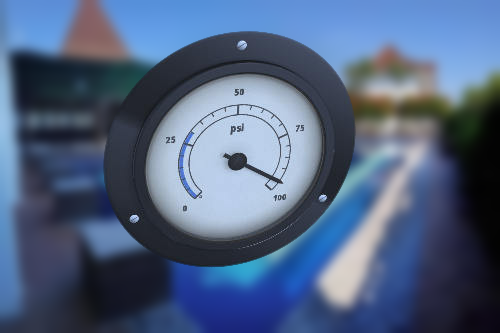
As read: 95 (psi)
